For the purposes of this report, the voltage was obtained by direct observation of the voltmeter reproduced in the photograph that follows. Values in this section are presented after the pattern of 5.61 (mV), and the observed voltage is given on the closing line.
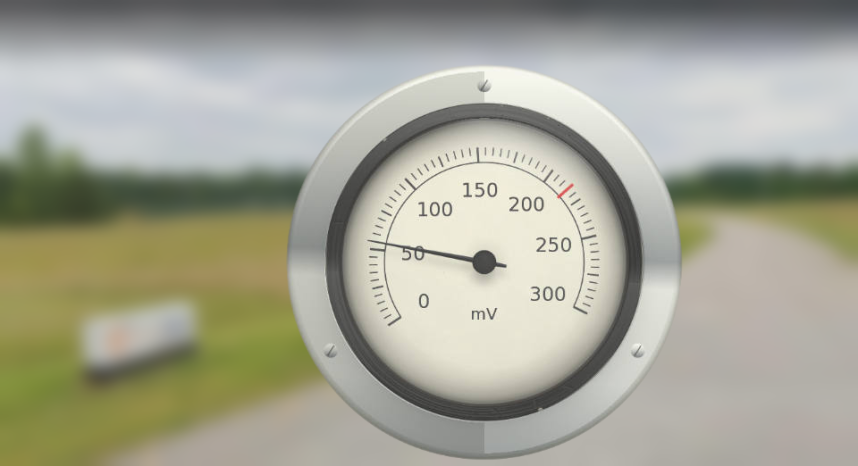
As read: 55 (mV)
